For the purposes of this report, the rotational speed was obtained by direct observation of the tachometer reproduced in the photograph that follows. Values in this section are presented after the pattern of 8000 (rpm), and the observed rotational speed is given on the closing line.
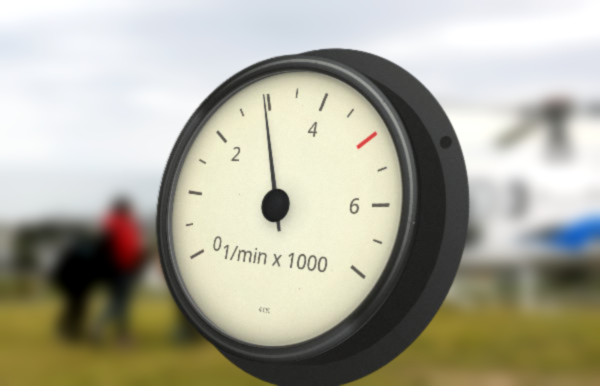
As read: 3000 (rpm)
